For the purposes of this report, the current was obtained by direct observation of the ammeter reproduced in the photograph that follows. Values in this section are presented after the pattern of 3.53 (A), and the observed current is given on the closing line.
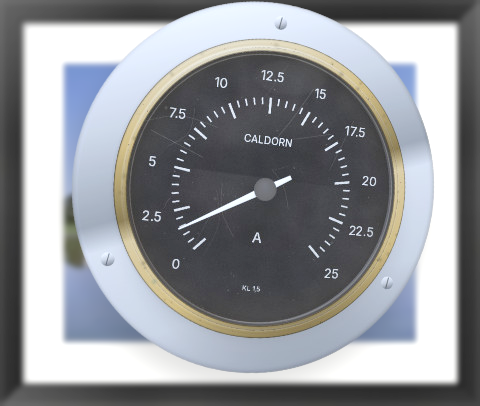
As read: 1.5 (A)
